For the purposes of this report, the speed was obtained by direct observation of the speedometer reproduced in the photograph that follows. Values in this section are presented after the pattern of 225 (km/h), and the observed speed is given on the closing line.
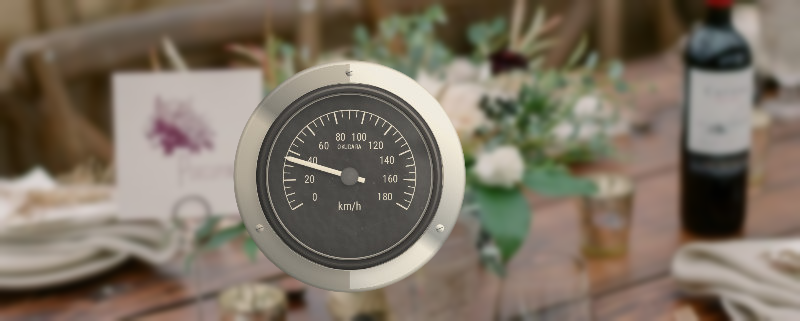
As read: 35 (km/h)
